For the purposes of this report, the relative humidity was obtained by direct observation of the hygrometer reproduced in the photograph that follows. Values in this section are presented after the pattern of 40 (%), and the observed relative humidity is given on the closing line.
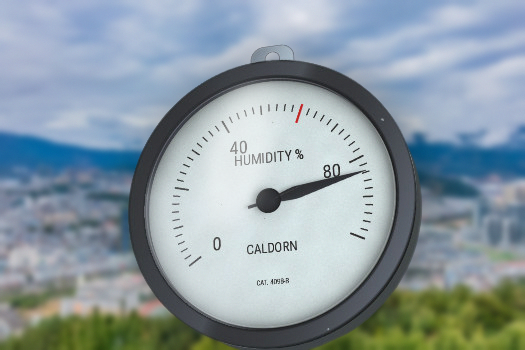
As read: 84 (%)
